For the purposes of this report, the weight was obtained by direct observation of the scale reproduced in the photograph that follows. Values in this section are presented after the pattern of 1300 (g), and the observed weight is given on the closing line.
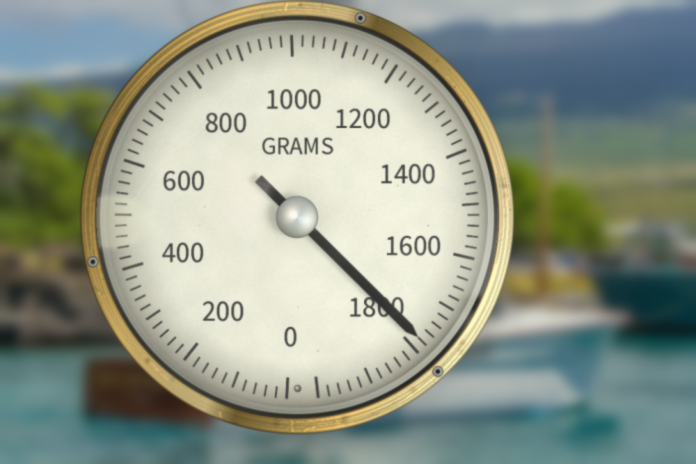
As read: 1780 (g)
